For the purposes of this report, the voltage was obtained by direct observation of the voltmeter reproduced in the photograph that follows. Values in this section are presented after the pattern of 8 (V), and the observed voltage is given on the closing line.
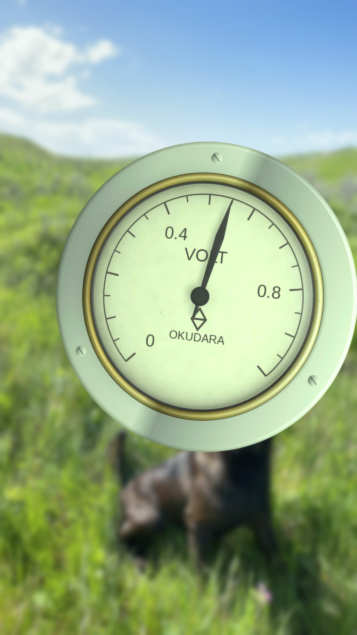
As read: 0.55 (V)
